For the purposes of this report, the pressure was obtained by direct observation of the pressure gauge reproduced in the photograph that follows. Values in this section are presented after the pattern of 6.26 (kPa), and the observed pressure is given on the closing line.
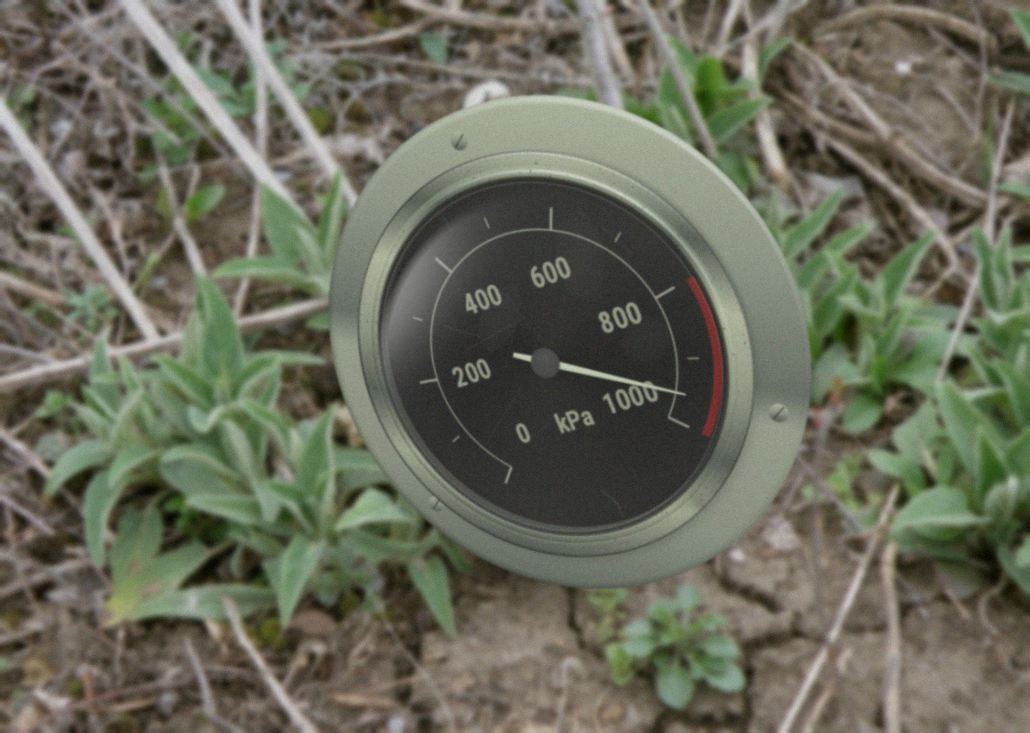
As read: 950 (kPa)
